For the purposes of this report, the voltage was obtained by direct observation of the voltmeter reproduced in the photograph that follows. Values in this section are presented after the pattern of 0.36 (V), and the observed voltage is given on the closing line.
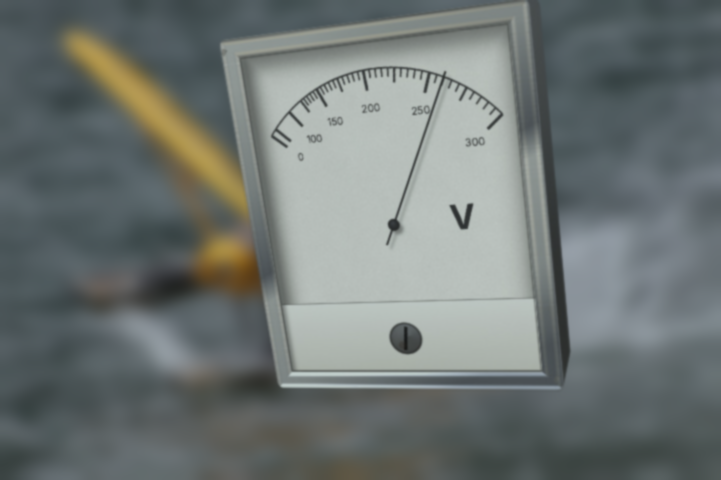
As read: 260 (V)
